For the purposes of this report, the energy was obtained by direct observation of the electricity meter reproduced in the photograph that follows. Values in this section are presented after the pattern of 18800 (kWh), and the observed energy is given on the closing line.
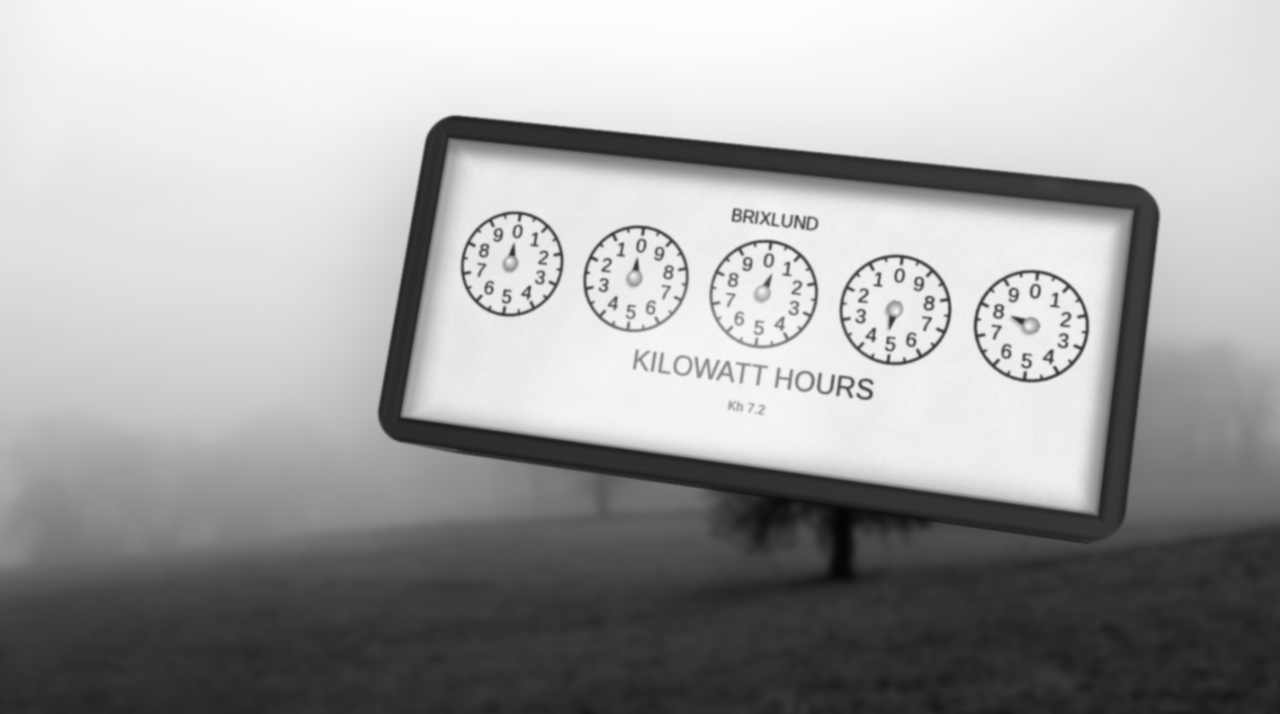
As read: 48 (kWh)
